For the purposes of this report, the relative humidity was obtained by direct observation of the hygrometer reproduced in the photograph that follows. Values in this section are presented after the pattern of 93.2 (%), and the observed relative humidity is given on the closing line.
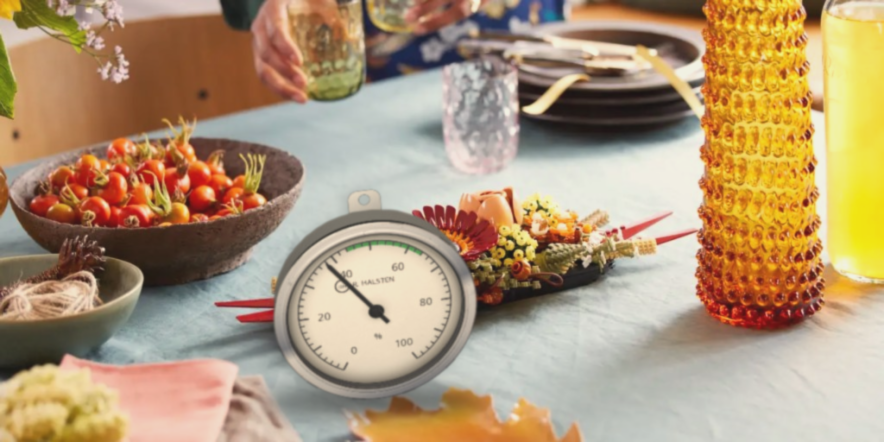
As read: 38 (%)
